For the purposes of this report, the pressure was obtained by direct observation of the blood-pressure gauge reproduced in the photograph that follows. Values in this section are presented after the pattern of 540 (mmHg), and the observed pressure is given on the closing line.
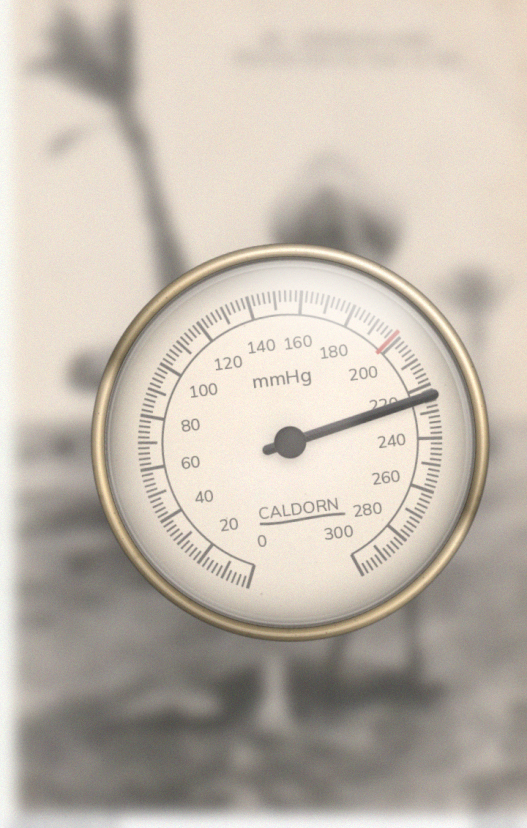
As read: 224 (mmHg)
